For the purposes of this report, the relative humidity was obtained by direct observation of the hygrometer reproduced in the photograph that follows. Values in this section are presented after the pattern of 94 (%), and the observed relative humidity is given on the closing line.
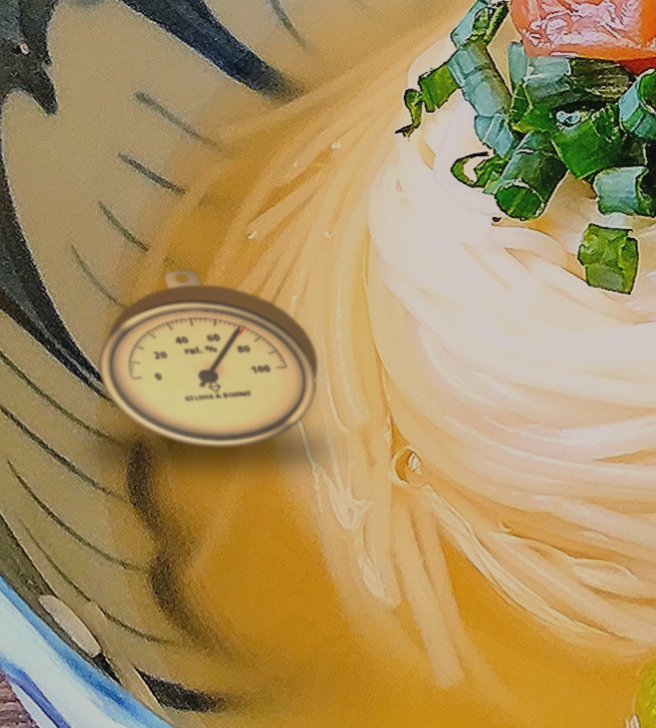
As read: 70 (%)
